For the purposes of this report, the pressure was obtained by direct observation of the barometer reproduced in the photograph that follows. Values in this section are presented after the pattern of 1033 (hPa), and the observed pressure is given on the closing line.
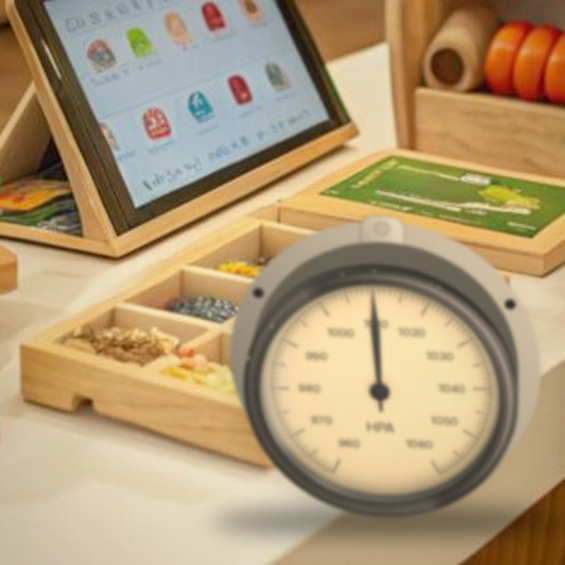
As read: 1010 (hPa)
